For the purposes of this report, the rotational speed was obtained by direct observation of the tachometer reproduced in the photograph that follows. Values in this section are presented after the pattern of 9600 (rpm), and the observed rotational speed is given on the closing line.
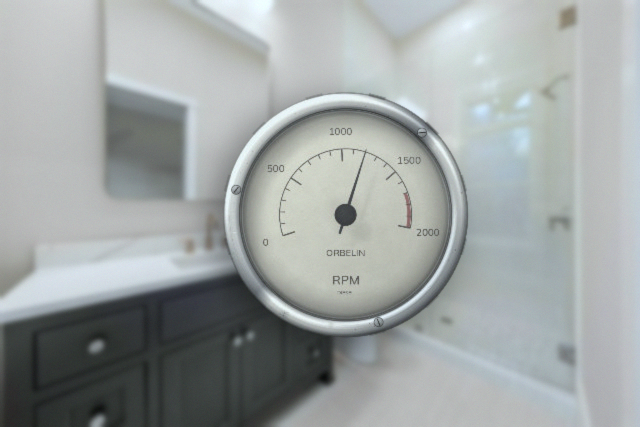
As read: 1200 (rpm)
